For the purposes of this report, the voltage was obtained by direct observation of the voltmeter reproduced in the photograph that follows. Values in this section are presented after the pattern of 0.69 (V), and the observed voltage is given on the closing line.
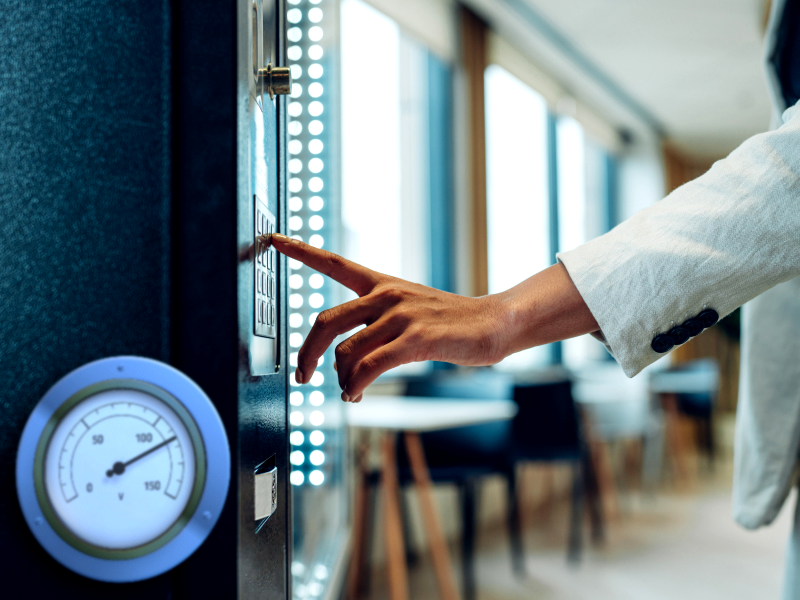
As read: 115 (V)
